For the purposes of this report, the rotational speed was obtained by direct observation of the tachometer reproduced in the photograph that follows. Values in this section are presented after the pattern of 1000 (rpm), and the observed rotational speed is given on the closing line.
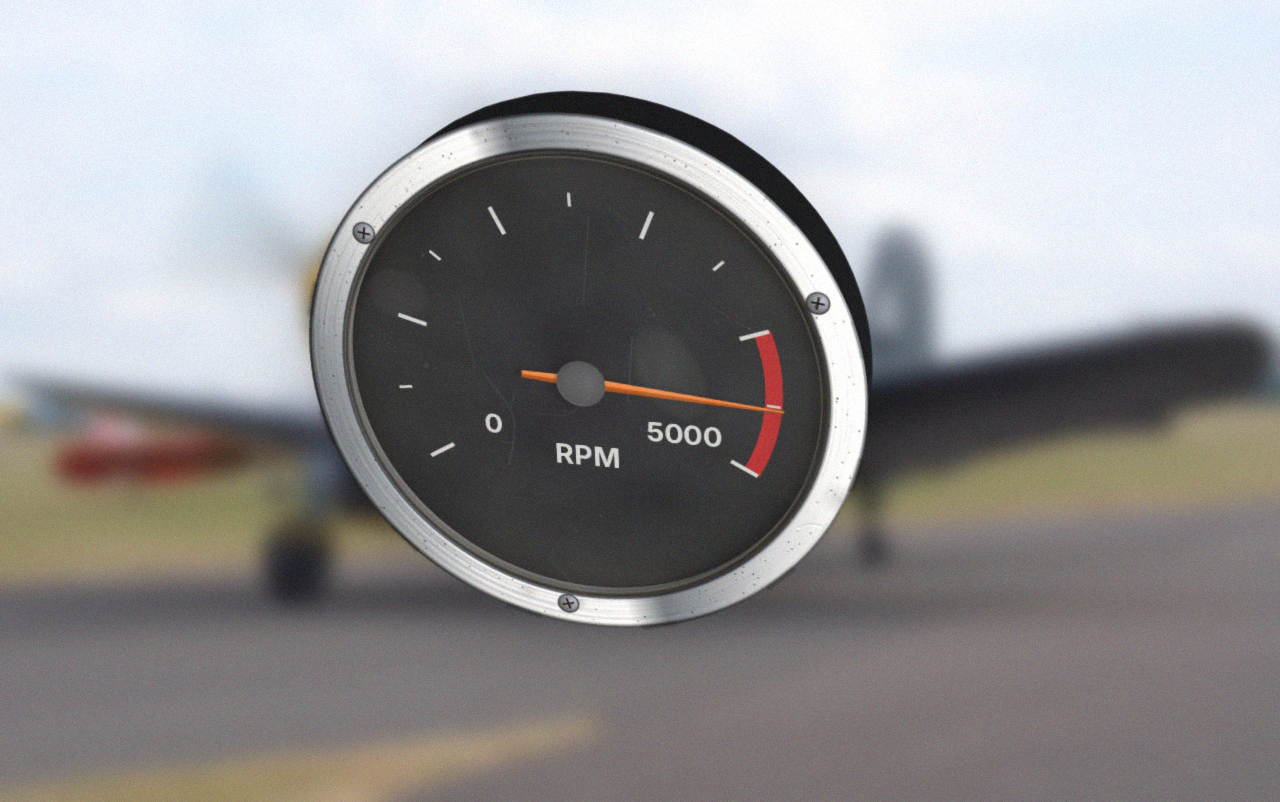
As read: 4500 (rpm)
